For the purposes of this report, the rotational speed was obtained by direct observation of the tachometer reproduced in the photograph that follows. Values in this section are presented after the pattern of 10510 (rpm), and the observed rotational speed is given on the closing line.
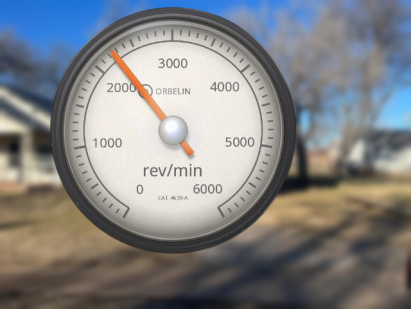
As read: 2250 (rpm)
